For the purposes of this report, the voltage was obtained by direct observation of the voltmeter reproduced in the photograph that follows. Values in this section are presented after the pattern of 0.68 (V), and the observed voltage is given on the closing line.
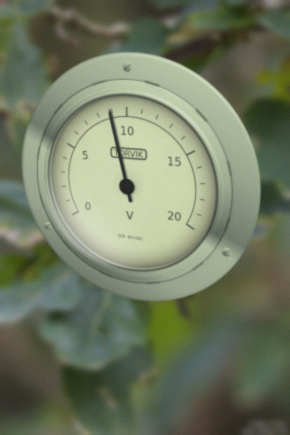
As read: 9 (V)
